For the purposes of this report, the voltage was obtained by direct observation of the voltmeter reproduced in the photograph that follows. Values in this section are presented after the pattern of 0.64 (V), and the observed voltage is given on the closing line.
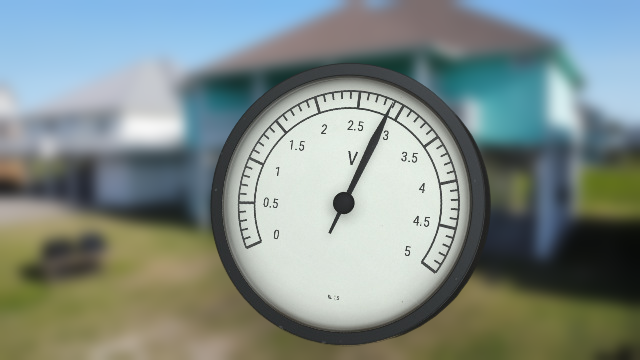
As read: 2.9 (V)
